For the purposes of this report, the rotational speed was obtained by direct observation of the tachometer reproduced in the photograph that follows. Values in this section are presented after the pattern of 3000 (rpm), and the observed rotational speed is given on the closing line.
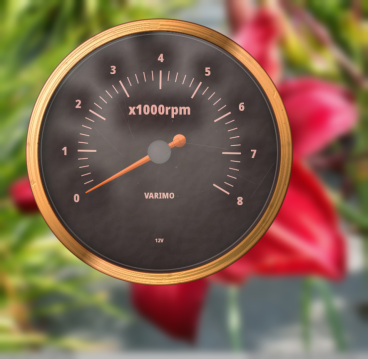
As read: 0 (rpm)
